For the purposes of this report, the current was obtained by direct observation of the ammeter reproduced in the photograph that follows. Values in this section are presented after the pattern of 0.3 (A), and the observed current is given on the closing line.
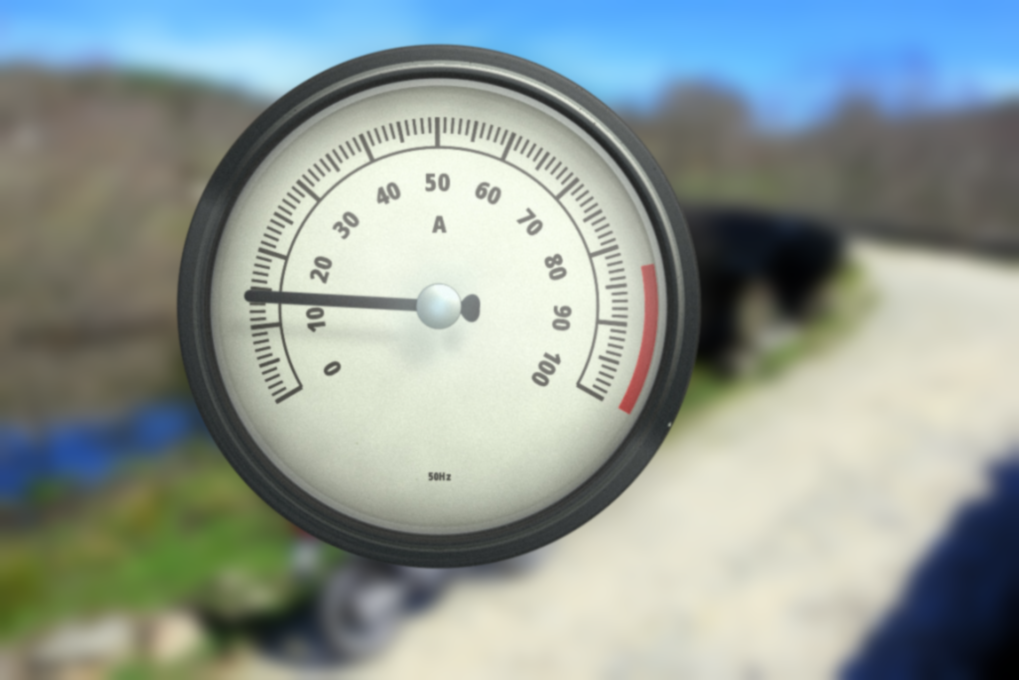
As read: 14 (A)
